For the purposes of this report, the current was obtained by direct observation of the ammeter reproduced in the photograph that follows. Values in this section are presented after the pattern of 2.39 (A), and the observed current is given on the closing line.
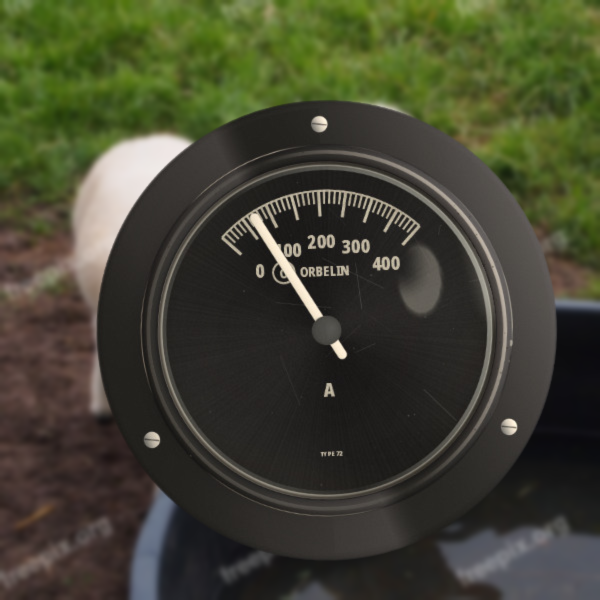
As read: 70 (A)
